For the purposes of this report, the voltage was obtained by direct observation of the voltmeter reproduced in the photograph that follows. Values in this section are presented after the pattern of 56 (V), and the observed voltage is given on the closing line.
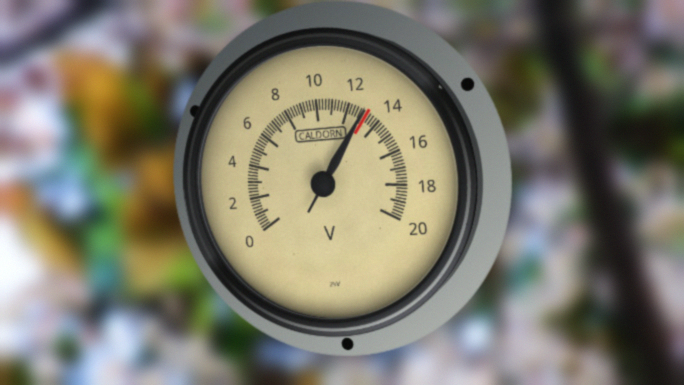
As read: 13 (V)
